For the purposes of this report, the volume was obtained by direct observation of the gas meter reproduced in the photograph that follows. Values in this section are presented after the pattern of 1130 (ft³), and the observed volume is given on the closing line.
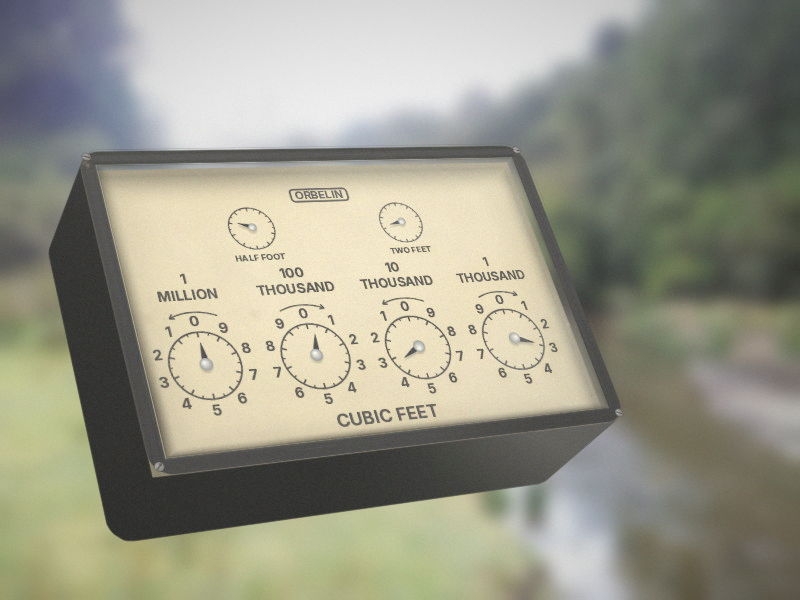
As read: 3300 (ft³)
